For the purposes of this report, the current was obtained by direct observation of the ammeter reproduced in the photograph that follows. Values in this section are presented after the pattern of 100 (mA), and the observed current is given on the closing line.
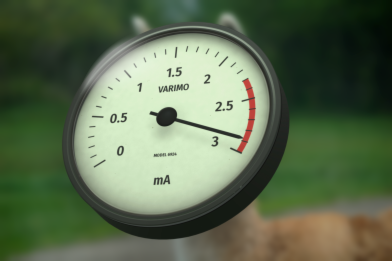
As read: 2.9 (mA)
